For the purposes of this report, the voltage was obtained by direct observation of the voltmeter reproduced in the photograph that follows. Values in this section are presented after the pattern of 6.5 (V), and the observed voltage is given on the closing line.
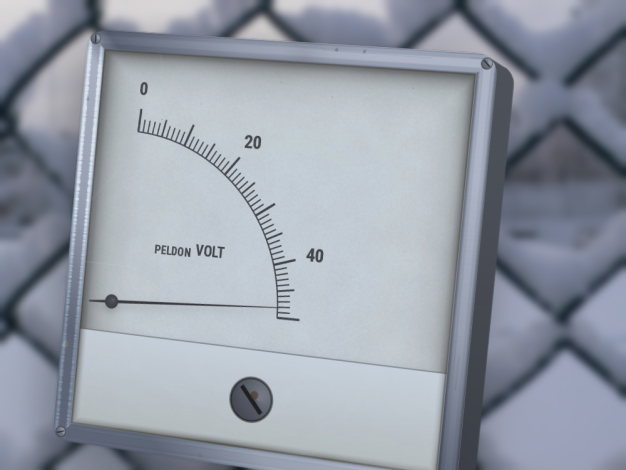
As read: 48 (V)
